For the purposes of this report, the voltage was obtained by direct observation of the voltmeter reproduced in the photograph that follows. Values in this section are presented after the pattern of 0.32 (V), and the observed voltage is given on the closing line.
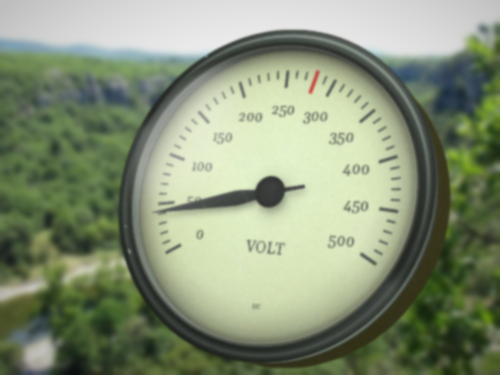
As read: 40 (V)
